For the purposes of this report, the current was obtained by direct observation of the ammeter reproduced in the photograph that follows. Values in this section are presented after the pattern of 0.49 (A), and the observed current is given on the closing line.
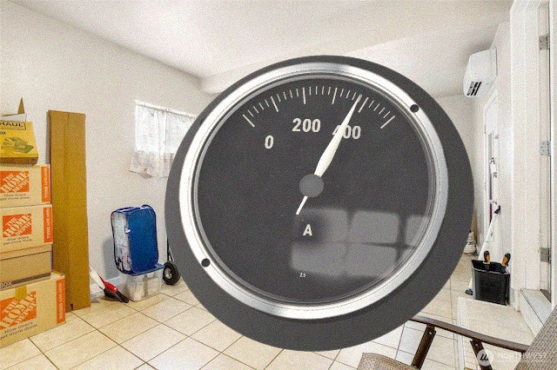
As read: 380 (A)
